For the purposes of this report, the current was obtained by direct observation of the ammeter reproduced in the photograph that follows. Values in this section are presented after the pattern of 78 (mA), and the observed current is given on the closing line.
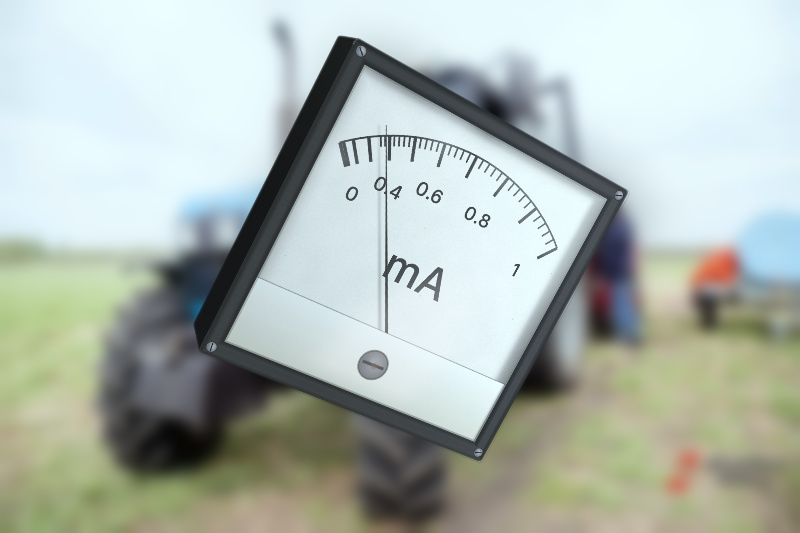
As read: 0.38 (mA)
